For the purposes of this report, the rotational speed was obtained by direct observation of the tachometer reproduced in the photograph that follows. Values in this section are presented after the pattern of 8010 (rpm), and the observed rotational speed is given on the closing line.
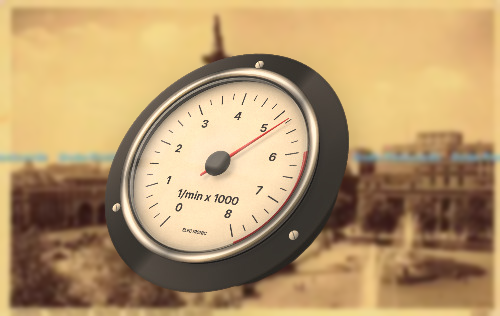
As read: 5250 (rpm)
